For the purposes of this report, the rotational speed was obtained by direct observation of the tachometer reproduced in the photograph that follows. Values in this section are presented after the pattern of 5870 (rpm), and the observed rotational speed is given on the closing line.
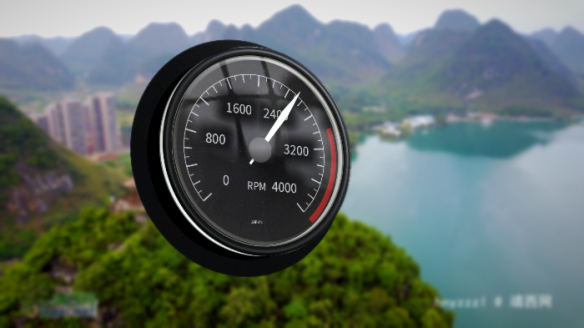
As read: 2500 (rpm)
